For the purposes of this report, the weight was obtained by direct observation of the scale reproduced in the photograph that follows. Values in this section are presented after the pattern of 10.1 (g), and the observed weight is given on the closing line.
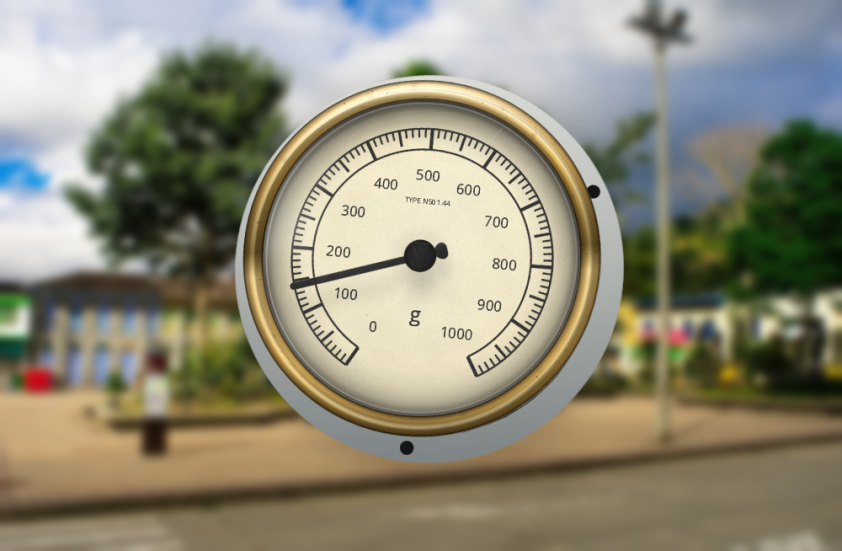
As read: 140 (g)
